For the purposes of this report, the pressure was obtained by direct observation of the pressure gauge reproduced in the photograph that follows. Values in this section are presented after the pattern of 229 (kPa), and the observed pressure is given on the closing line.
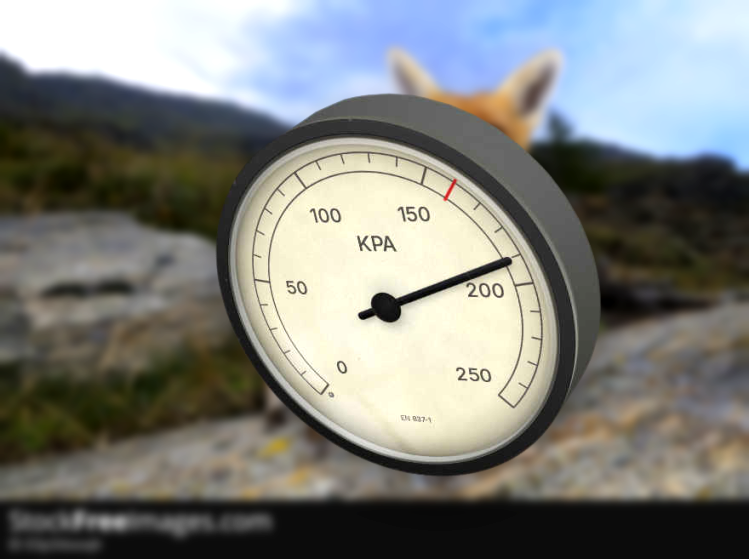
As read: 190 (kPa)
